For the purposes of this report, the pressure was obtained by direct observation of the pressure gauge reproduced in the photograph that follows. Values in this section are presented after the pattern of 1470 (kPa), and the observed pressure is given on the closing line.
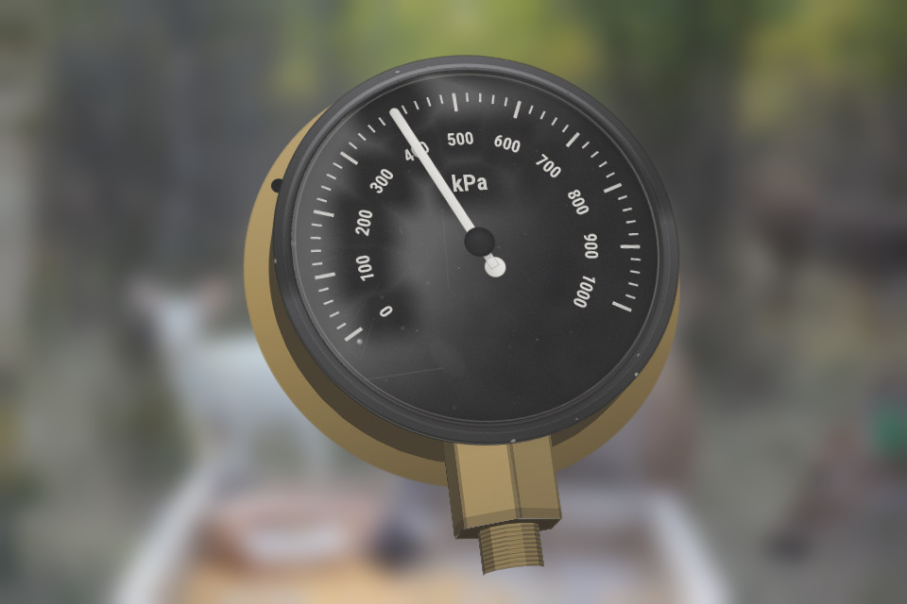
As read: 400 (kPa)
